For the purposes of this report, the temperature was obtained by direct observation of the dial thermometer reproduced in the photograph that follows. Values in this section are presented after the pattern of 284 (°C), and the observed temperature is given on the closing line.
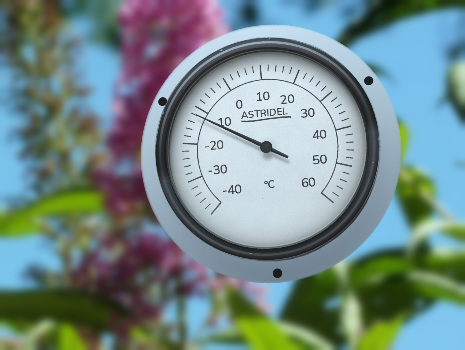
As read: -12 (°C)
